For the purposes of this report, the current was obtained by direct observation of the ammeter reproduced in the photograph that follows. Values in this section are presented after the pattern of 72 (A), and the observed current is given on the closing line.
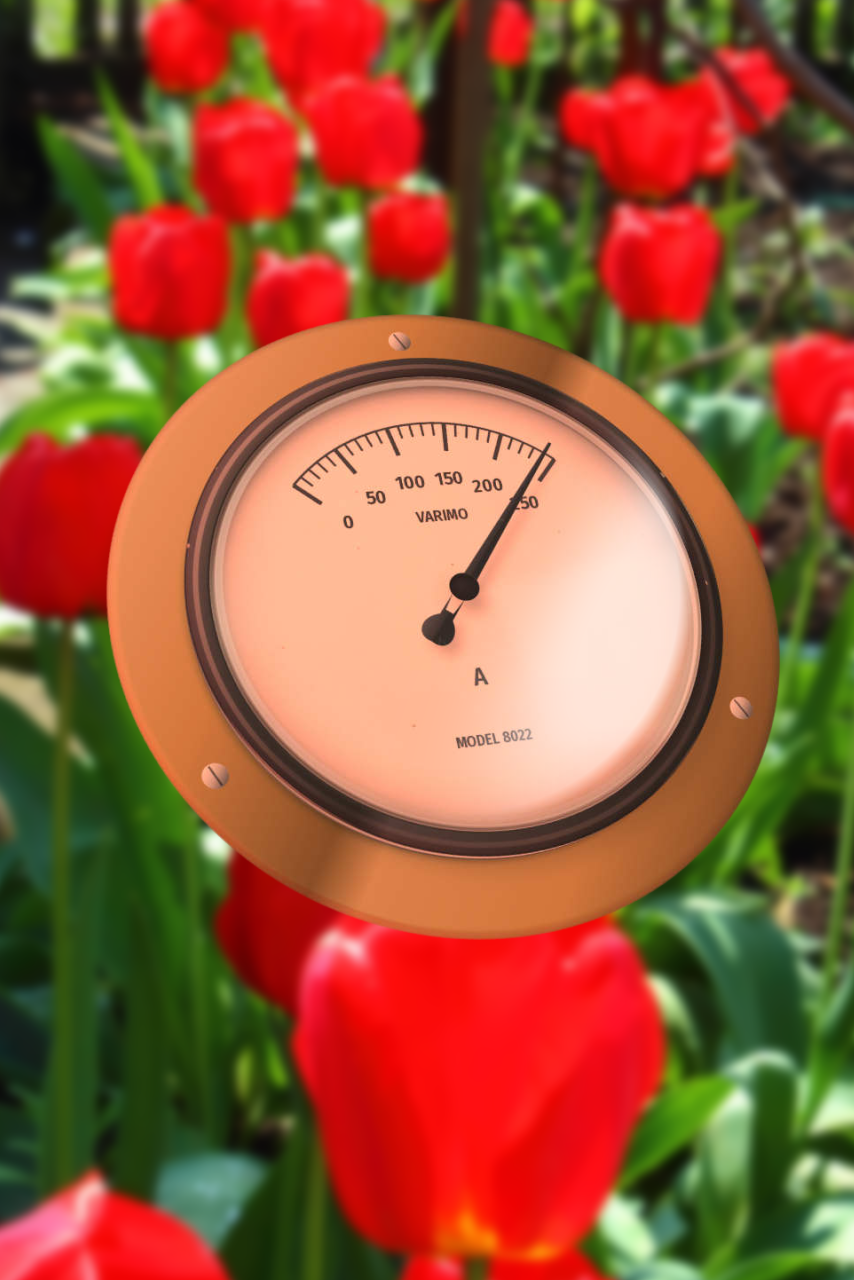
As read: 240 (A)
